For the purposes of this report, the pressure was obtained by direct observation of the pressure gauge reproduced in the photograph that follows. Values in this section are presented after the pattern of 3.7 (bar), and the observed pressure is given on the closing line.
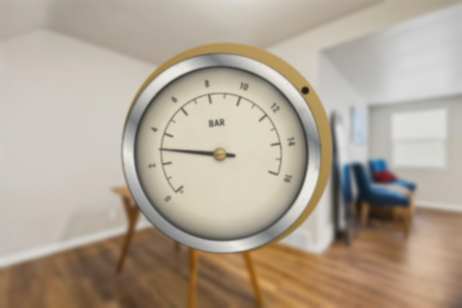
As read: 3 (bar)
